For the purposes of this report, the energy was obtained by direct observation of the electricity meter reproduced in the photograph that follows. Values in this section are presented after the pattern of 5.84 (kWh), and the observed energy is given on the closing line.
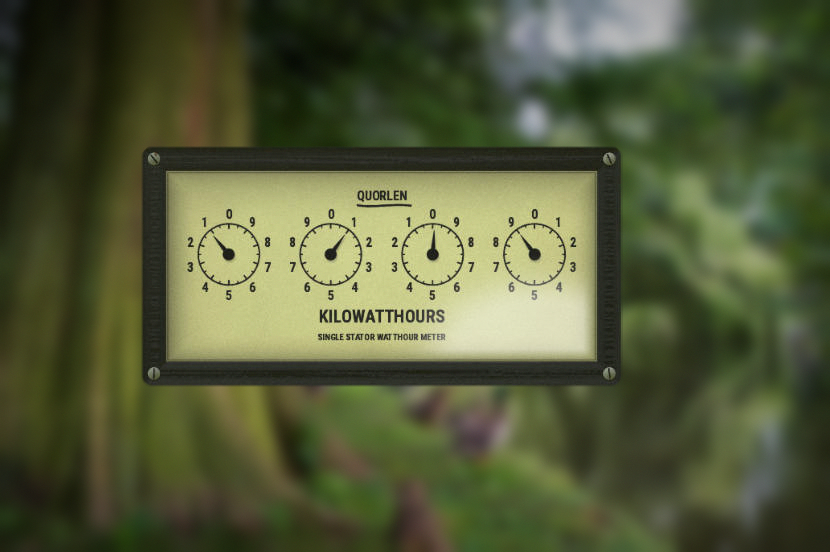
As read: 1099 (kWh)
